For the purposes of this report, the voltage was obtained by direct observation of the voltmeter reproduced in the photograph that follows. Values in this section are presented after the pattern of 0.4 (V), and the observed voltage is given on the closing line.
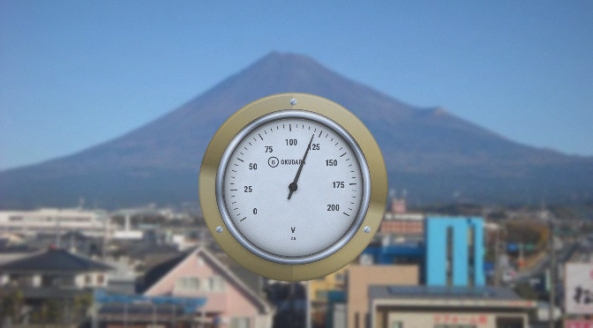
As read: 120 (V)
